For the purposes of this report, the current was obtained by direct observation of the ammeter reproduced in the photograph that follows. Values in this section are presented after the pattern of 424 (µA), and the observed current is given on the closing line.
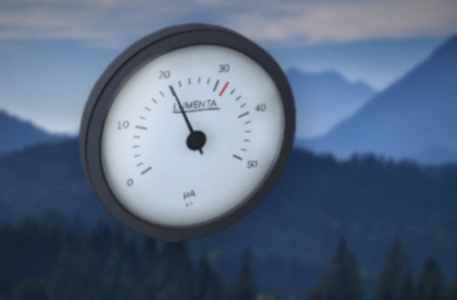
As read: 20 (µA)
